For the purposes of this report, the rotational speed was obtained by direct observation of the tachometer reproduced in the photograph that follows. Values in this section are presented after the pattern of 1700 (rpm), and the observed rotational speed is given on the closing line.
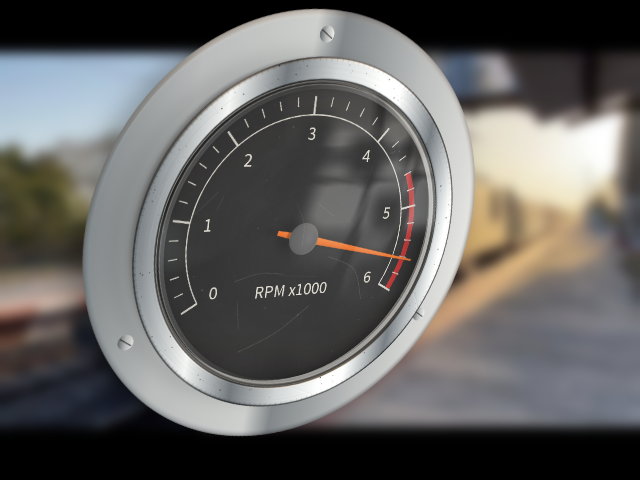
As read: 5600 (rpm)
